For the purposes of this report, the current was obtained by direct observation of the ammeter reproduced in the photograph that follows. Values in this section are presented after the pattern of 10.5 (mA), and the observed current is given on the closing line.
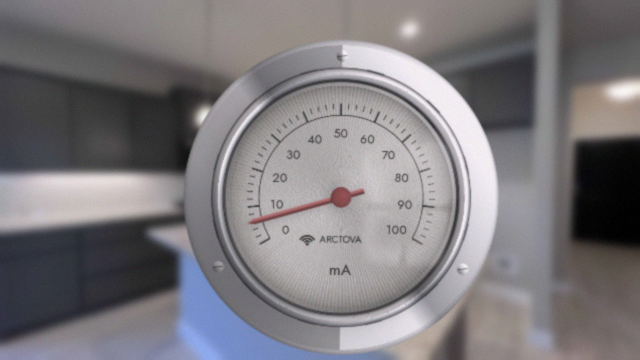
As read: 6 (mA)
